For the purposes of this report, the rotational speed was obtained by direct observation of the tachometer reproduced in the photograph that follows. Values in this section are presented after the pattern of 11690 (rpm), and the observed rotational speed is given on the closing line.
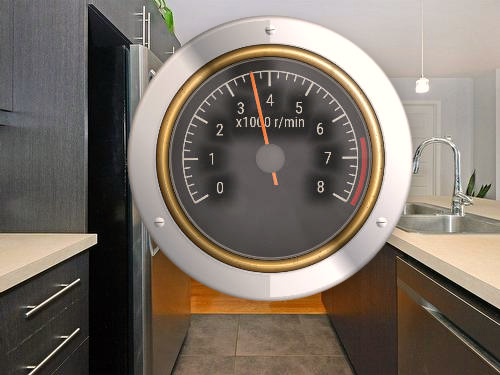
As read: 3600 (rpm)
